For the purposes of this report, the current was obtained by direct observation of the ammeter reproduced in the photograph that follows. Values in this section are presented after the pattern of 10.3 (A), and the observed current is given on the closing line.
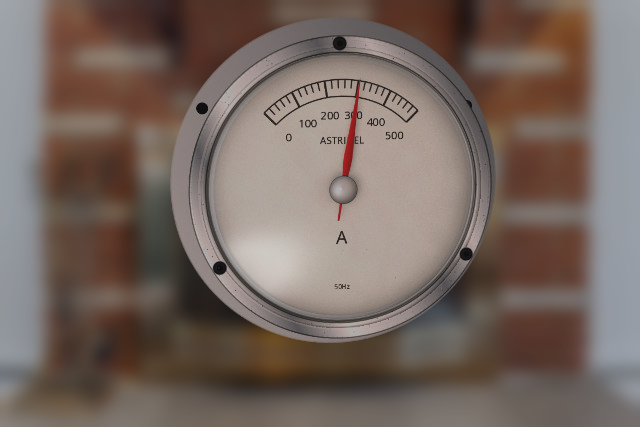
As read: 300 (A)
